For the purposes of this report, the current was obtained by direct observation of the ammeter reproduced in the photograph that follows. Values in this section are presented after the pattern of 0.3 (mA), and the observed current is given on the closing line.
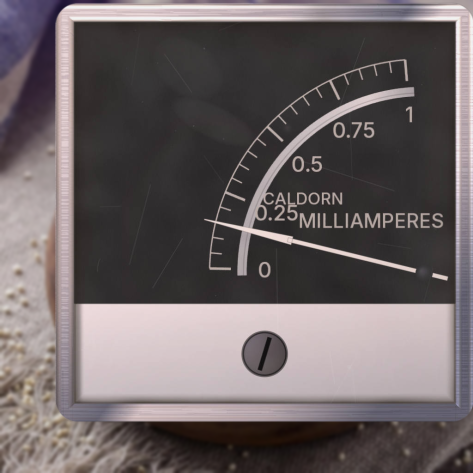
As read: 0.15 (mA)
